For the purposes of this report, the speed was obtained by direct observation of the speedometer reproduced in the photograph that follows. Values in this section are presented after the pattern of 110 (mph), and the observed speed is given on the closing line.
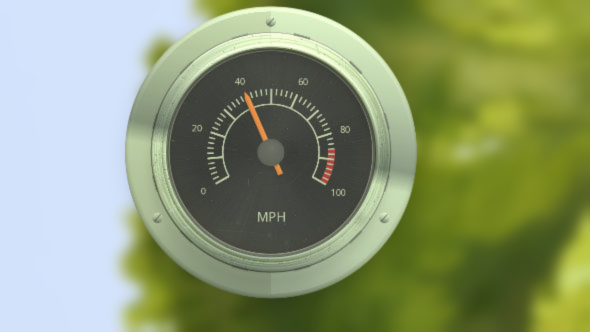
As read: 40 (mph)
